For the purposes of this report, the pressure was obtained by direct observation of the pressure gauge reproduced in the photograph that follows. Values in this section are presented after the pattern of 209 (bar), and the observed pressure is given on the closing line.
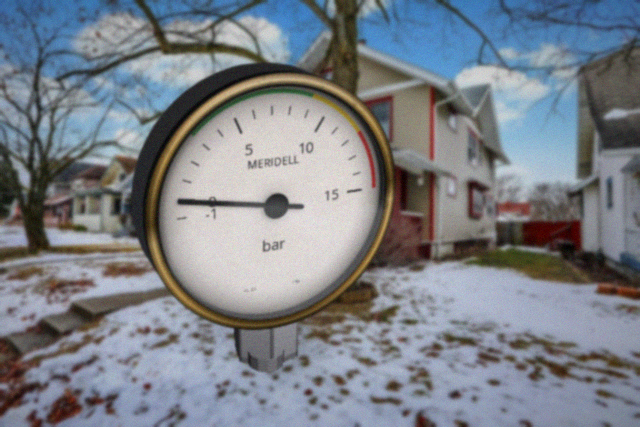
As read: 0 (bar)
